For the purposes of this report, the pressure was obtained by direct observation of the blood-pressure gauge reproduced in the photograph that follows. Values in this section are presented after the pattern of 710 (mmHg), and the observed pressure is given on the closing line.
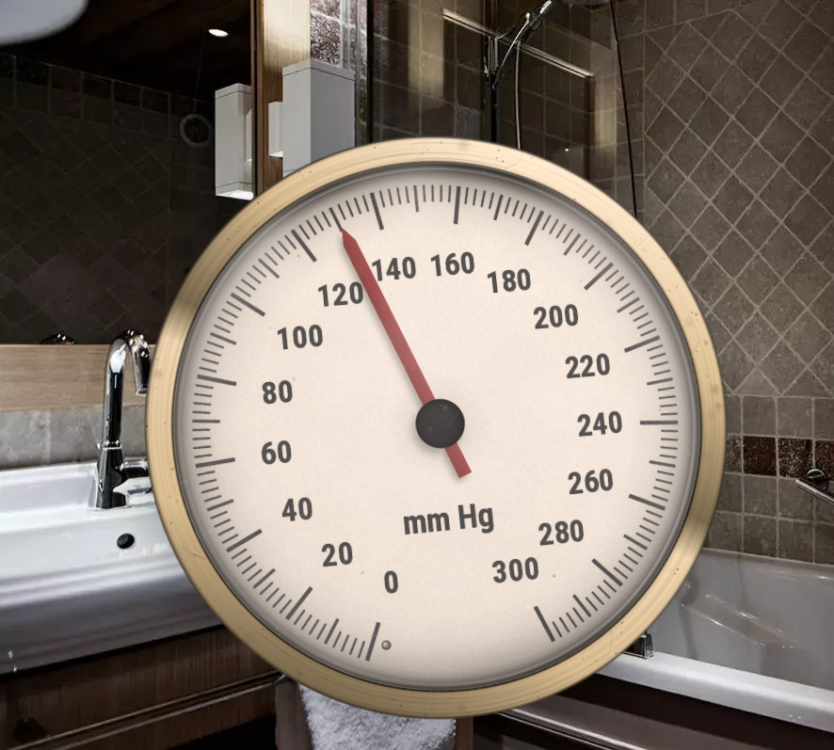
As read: 130 (mmHg)
